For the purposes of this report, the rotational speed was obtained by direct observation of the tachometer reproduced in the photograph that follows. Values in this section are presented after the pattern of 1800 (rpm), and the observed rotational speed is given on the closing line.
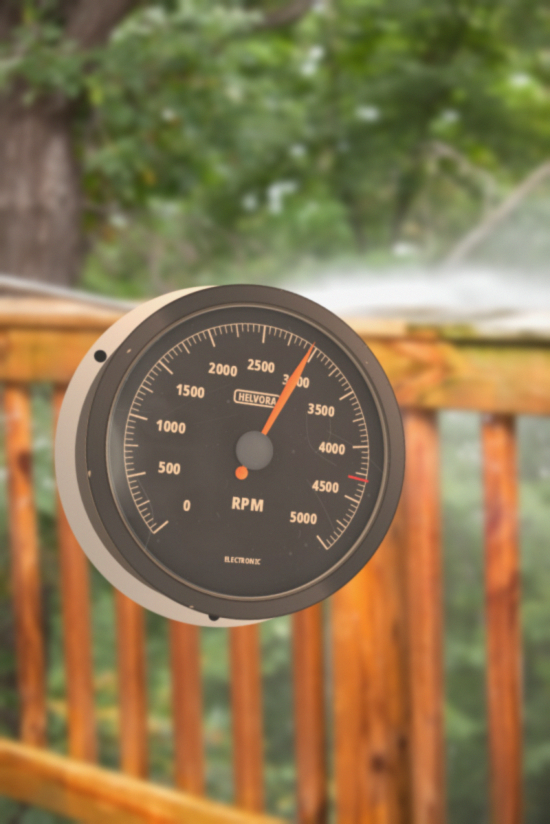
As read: 2950 (rpm)
